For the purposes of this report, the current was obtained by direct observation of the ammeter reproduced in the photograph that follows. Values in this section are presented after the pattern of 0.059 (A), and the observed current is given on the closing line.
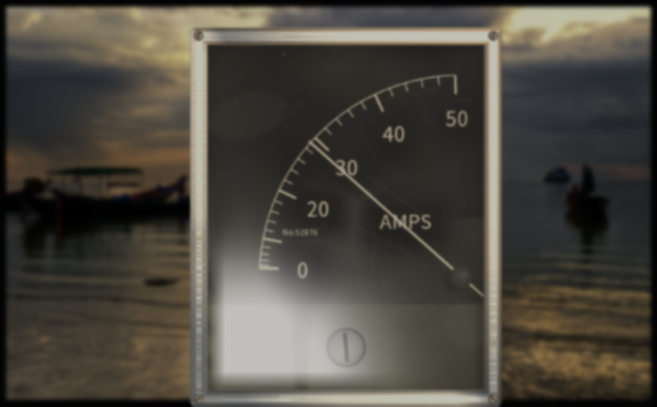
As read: 29 (A)
